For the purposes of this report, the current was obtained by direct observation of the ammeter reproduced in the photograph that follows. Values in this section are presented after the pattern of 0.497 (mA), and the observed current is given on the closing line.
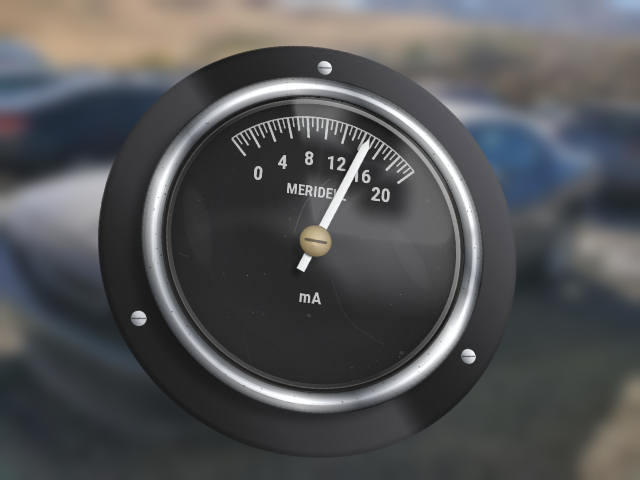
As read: 14.5 (mA)
